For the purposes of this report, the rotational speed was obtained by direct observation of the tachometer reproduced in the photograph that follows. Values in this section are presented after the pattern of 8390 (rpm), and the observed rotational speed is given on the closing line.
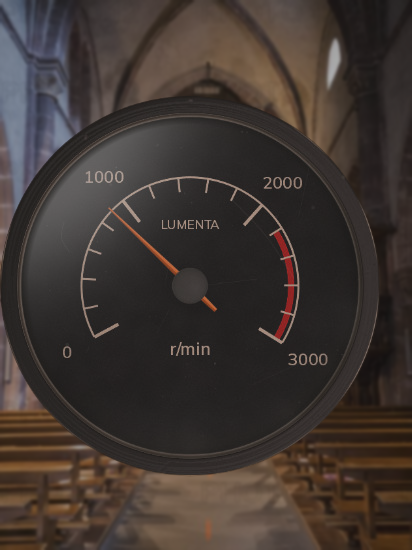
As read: 900 (rpm)
